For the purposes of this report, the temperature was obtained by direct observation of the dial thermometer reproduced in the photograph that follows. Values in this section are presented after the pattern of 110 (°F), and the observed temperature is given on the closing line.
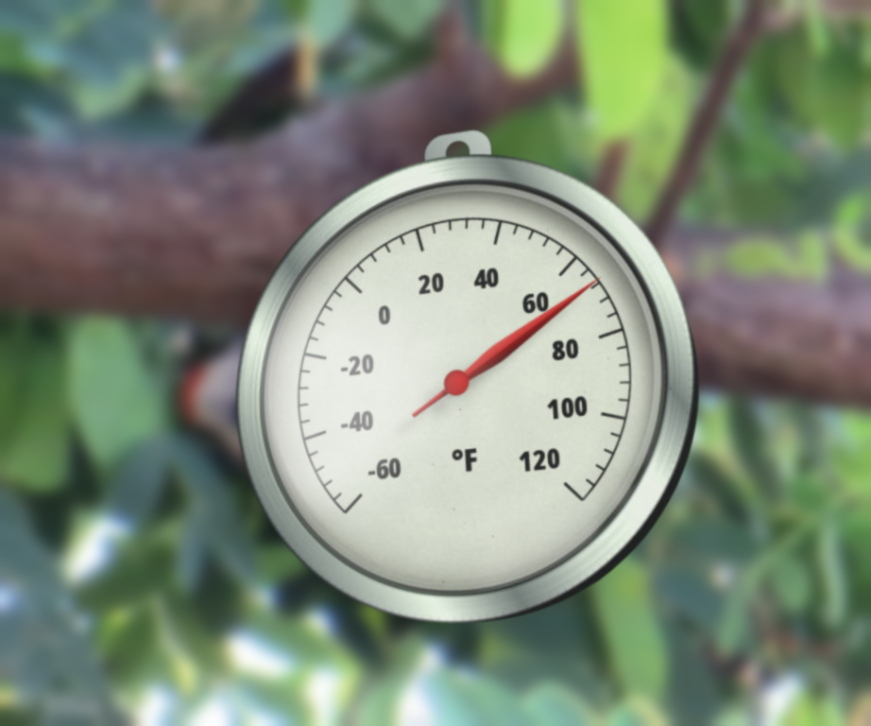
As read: 68 (°F)
